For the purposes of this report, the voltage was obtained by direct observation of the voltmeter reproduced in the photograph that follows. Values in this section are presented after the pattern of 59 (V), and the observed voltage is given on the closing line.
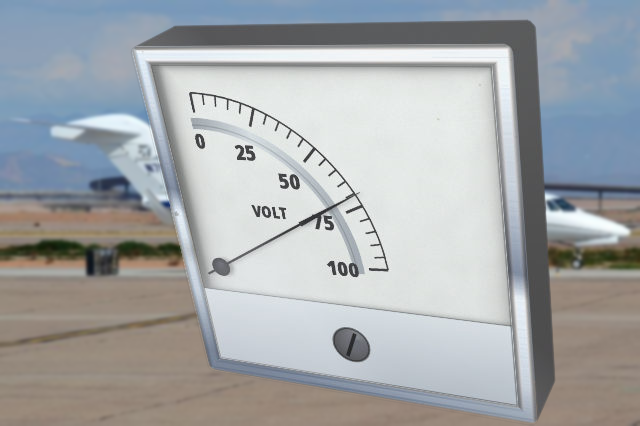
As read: 70 (V)
